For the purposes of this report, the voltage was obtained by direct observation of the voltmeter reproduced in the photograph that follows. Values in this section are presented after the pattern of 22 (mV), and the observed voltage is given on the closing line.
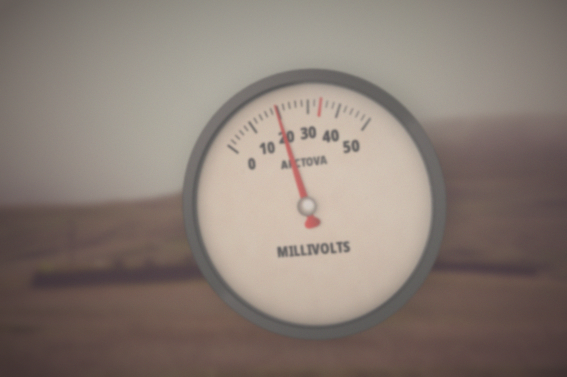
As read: 20 (mV)
